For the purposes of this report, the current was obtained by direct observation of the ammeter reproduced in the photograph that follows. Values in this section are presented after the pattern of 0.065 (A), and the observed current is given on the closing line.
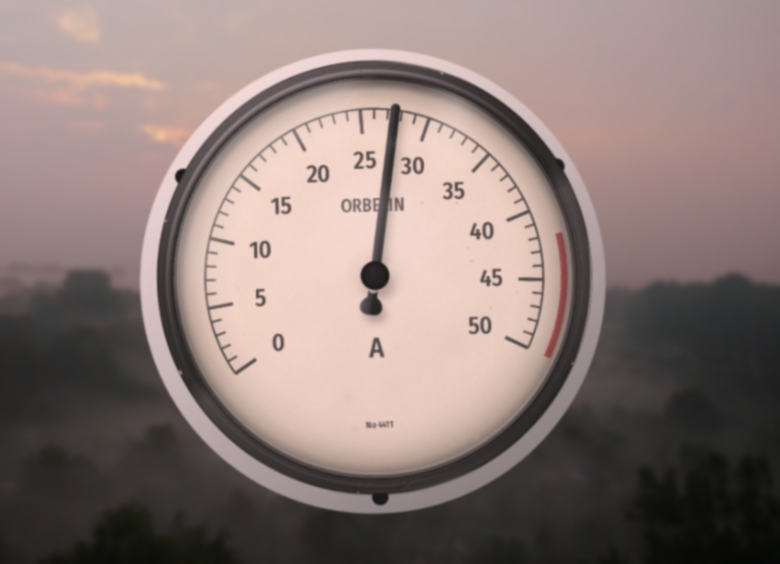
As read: 27.5 (A)
